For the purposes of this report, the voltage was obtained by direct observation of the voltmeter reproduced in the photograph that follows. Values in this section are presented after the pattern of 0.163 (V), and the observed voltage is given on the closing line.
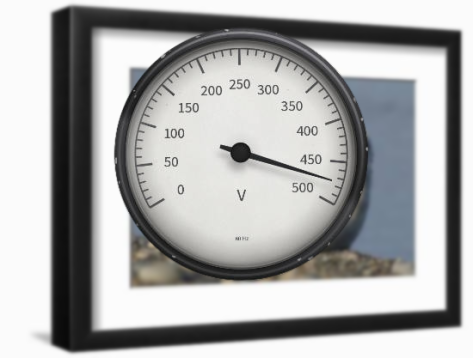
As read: 475 (V)
